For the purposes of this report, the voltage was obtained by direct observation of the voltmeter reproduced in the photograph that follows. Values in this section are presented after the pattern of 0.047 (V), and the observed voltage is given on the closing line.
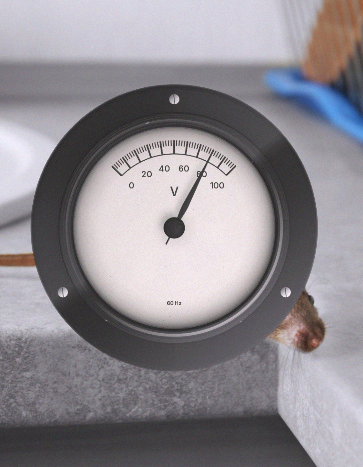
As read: 80 (V)
